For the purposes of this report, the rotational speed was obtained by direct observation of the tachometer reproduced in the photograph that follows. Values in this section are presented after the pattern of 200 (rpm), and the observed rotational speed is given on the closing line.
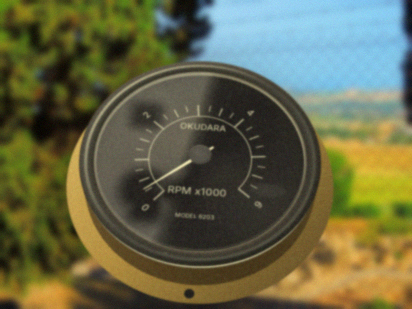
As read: 250 (rpm)
